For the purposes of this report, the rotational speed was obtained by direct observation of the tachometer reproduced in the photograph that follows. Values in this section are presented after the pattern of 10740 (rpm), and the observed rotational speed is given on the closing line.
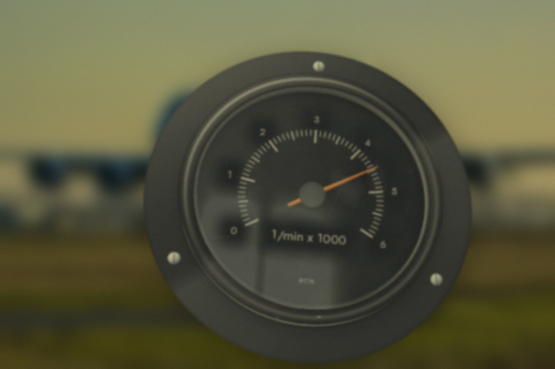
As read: 4500 (rpm)
